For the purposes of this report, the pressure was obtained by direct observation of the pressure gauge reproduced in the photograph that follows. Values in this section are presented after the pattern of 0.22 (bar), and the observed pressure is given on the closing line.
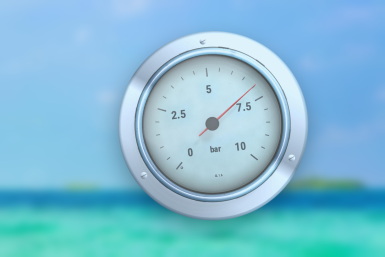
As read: 7 (bar)
